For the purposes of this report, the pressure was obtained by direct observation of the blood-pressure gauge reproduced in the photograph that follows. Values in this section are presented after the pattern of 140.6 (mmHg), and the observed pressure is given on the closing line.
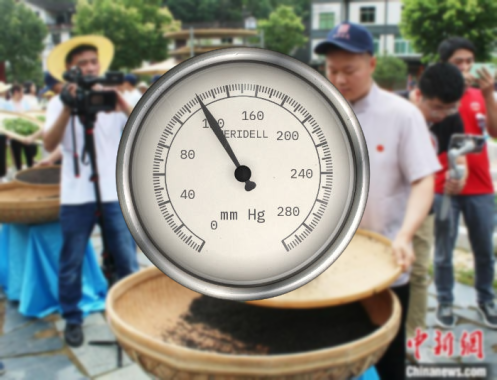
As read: 120 (mmHg)
